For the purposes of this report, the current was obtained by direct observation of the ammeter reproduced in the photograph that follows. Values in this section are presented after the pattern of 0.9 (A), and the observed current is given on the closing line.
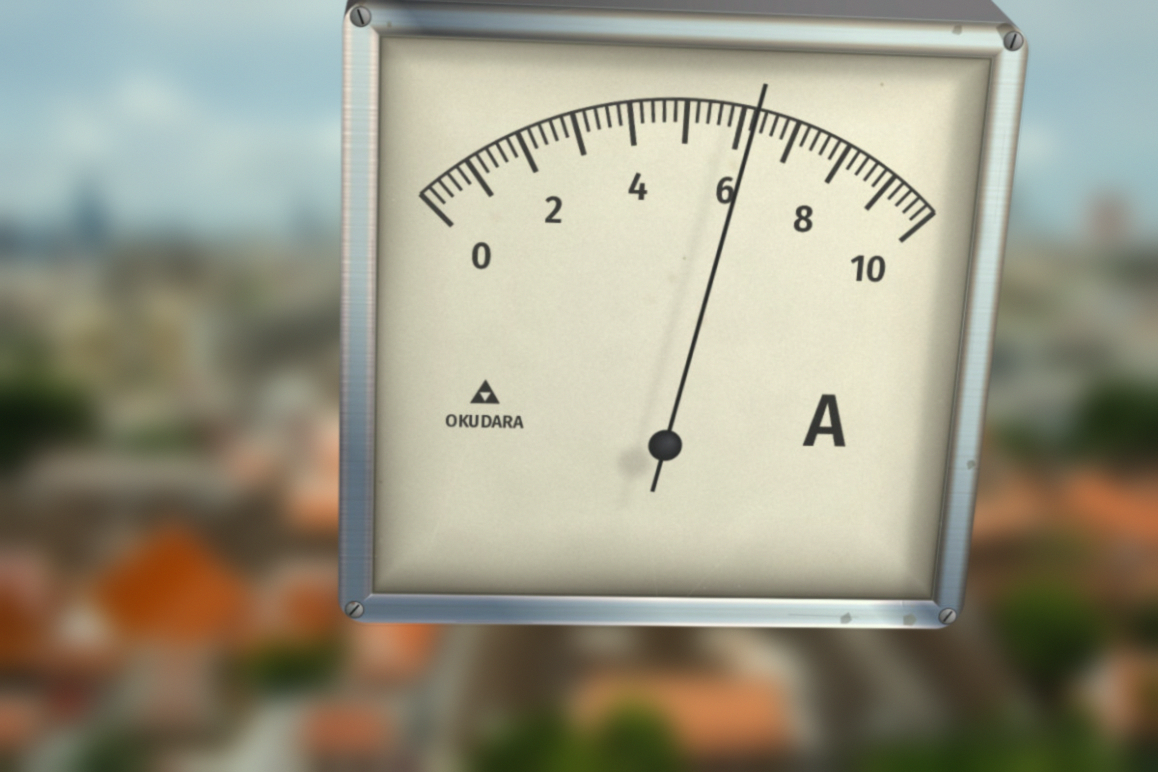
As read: 6.2 (A)
